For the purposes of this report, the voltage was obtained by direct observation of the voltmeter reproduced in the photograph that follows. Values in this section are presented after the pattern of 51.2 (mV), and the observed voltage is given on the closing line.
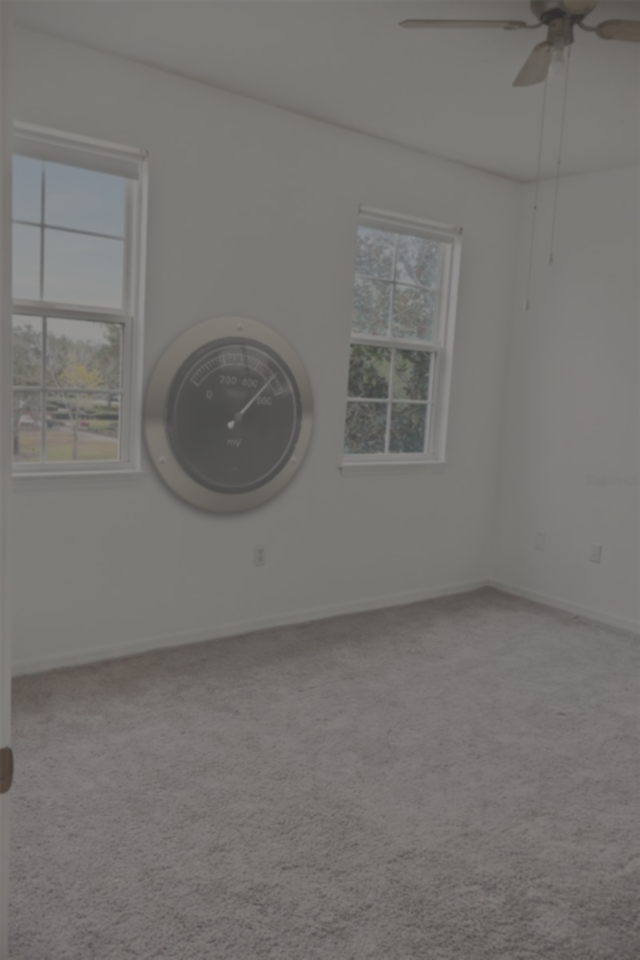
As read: 500 (mV)
